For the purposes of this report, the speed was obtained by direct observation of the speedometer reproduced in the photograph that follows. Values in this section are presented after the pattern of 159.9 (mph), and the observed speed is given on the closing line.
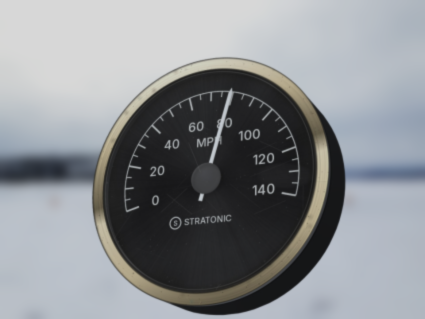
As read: 80 (mph)
